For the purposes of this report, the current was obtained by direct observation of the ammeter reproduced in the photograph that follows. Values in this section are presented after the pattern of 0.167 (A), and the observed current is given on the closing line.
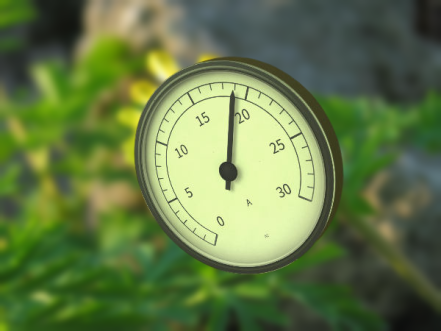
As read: 19 (A)
